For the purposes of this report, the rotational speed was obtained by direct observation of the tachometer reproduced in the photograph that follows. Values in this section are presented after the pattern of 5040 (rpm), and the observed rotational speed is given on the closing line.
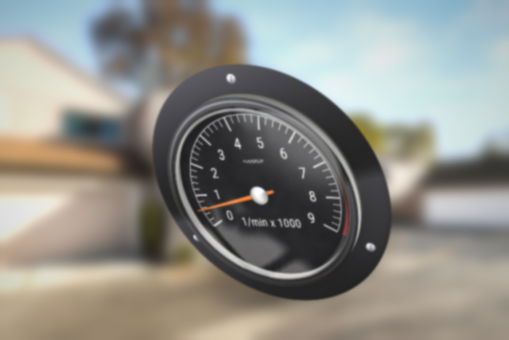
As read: 600 (rpm)
